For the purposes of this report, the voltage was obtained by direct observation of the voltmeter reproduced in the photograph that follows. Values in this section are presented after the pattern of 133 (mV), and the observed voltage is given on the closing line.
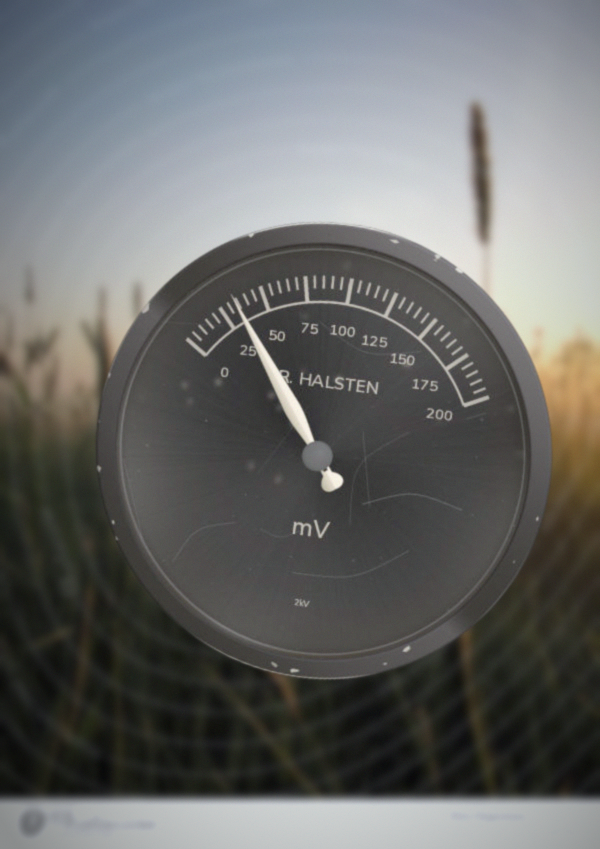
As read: 35 (mV)
